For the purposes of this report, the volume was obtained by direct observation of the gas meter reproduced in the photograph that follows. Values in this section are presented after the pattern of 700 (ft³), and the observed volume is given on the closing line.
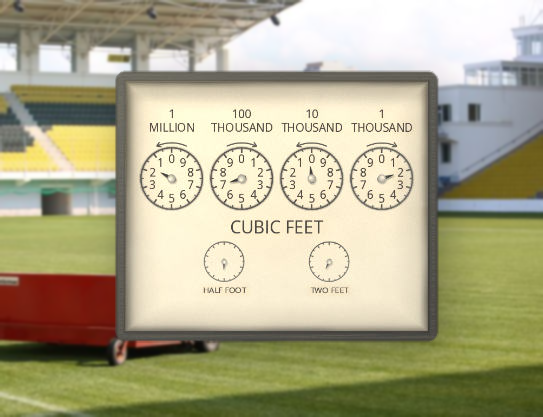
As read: 170200 (ft³)
